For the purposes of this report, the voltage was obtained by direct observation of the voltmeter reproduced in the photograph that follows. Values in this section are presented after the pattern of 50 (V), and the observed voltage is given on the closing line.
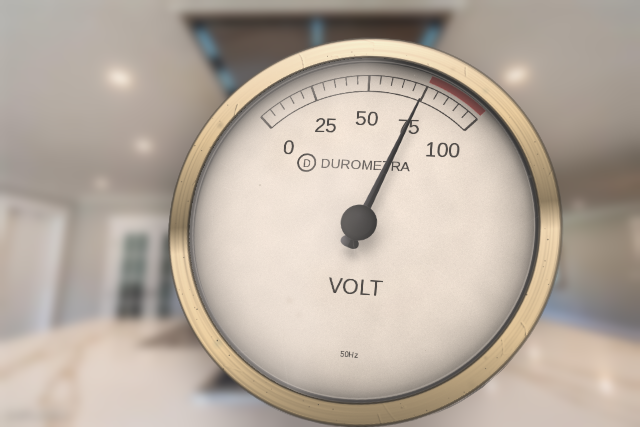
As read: 75 (V)
